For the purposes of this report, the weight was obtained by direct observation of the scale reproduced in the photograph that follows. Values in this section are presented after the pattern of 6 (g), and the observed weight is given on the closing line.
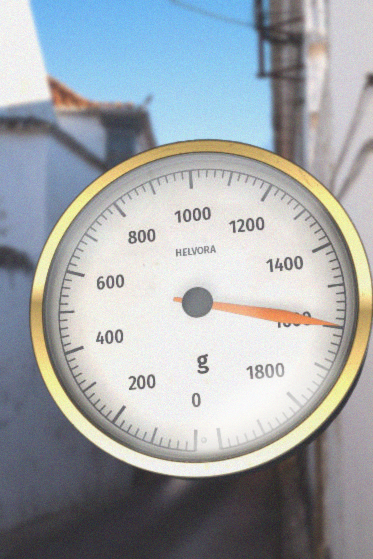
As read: 1600 (g)
